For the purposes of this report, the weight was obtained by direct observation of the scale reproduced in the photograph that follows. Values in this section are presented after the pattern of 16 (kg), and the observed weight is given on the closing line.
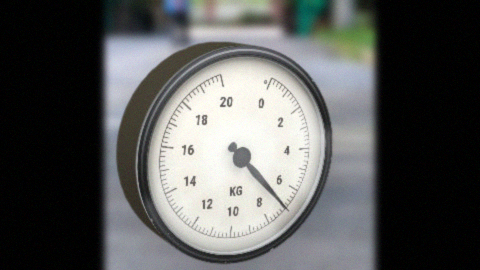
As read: 7 (kg)
